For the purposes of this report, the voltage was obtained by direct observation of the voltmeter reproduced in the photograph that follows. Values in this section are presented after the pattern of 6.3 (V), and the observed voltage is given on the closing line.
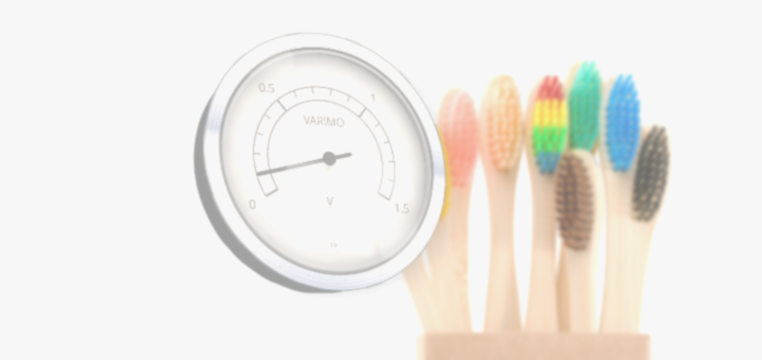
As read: 0.1 (V)
